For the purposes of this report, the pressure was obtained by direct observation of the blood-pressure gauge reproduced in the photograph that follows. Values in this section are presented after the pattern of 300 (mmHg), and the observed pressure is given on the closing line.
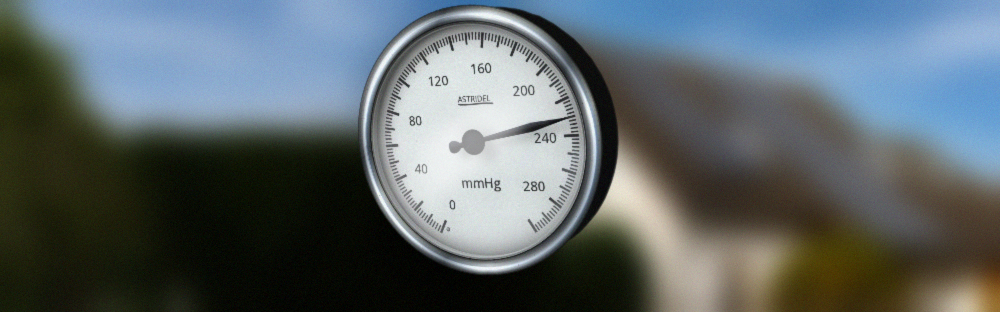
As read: 230 (mmHg)
